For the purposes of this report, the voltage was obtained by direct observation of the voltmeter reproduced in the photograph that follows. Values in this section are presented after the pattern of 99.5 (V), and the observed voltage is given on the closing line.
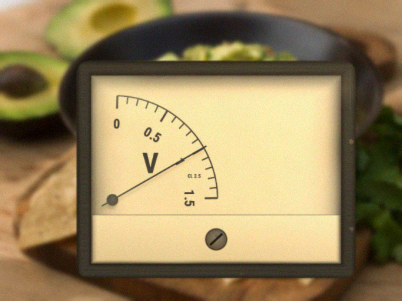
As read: 1 (V)
